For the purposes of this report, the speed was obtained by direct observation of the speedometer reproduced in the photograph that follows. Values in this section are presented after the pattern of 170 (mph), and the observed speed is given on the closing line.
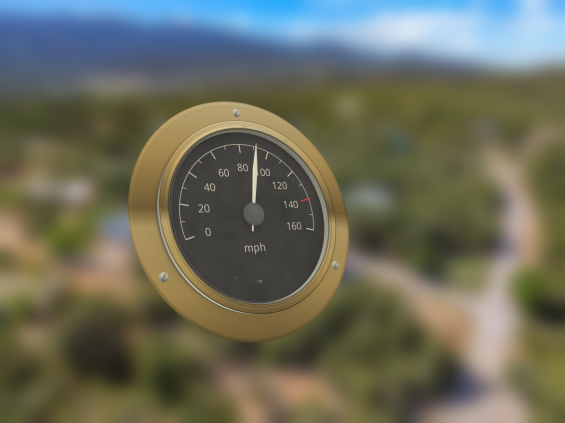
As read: 90 (mph)
